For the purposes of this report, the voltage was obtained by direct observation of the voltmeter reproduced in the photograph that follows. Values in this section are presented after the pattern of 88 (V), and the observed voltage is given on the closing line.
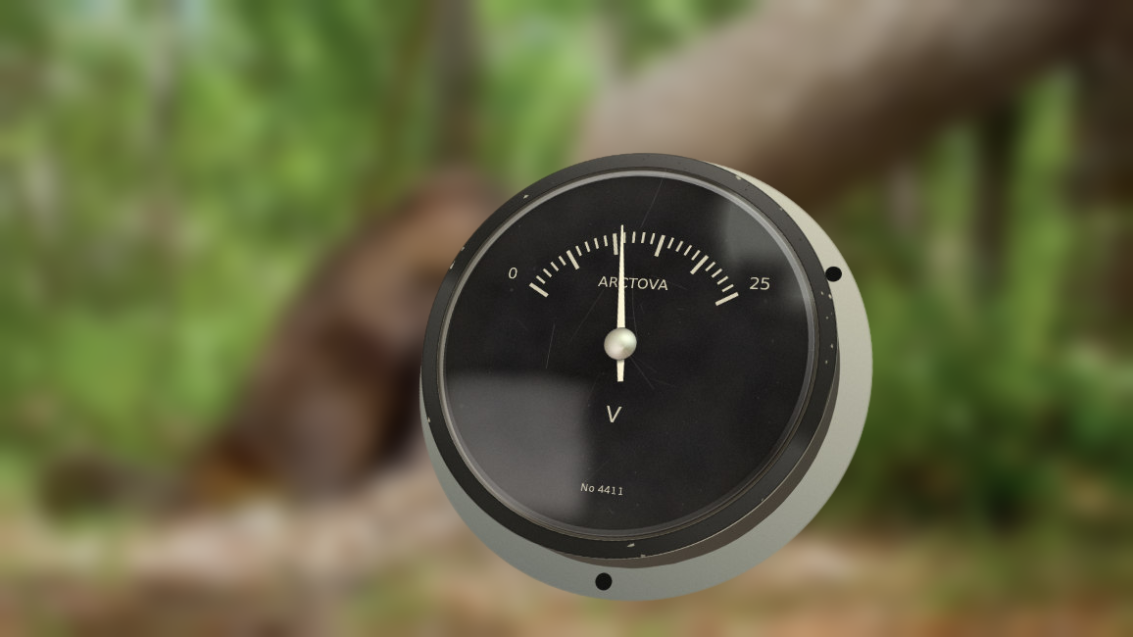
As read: 11 (V)
